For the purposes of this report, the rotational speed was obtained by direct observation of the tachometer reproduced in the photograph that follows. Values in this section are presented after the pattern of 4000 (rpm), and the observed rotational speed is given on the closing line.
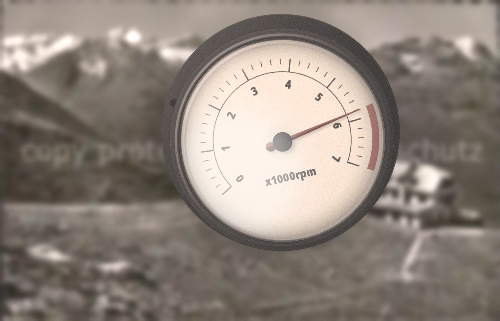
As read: 5800 (rpm)
